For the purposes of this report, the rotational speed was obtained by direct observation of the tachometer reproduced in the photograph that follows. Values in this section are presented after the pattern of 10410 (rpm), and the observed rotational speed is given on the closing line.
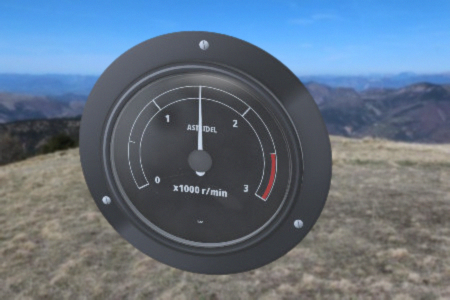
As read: 1500 (rpm)
